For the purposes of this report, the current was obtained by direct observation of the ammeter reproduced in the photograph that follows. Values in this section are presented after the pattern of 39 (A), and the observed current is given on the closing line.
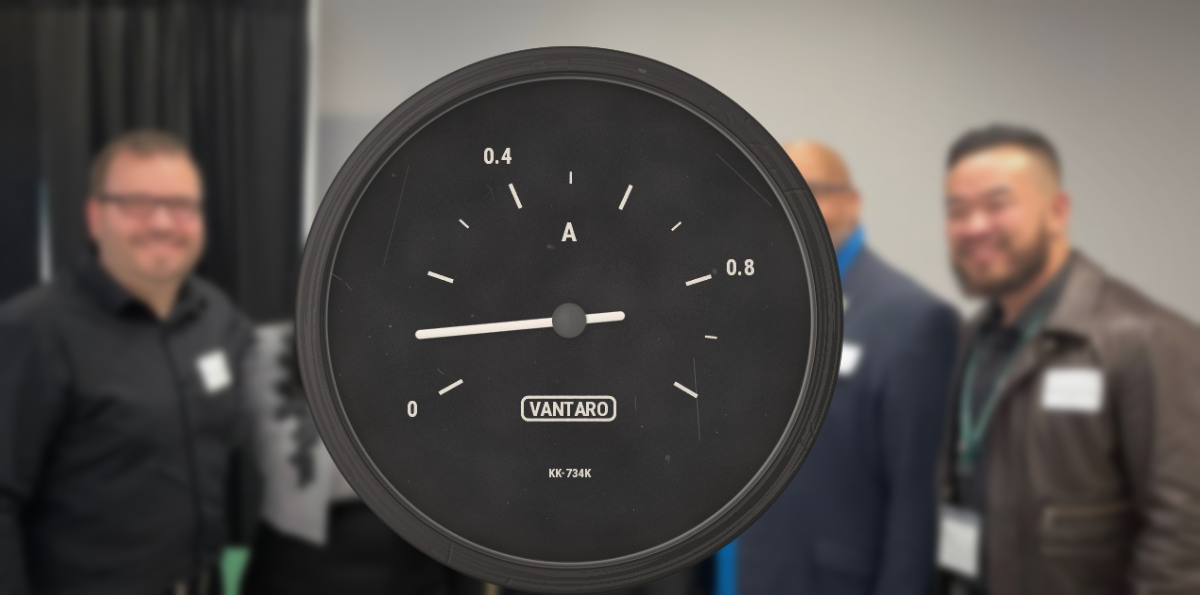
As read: 0.1 (A)
